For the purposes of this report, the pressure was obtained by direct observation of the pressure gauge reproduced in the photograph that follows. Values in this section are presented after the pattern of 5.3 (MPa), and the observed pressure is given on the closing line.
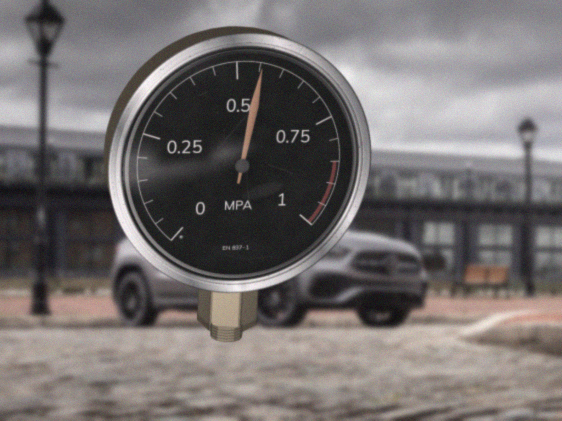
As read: 0.55 (MPa)
